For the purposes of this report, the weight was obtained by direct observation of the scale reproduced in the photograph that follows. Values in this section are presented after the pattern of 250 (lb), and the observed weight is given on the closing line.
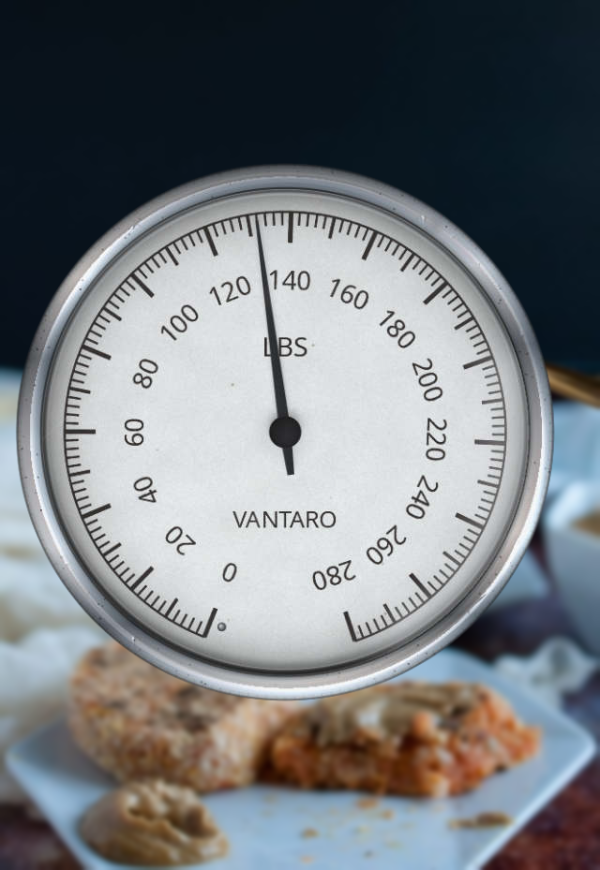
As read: 132 (lb)
